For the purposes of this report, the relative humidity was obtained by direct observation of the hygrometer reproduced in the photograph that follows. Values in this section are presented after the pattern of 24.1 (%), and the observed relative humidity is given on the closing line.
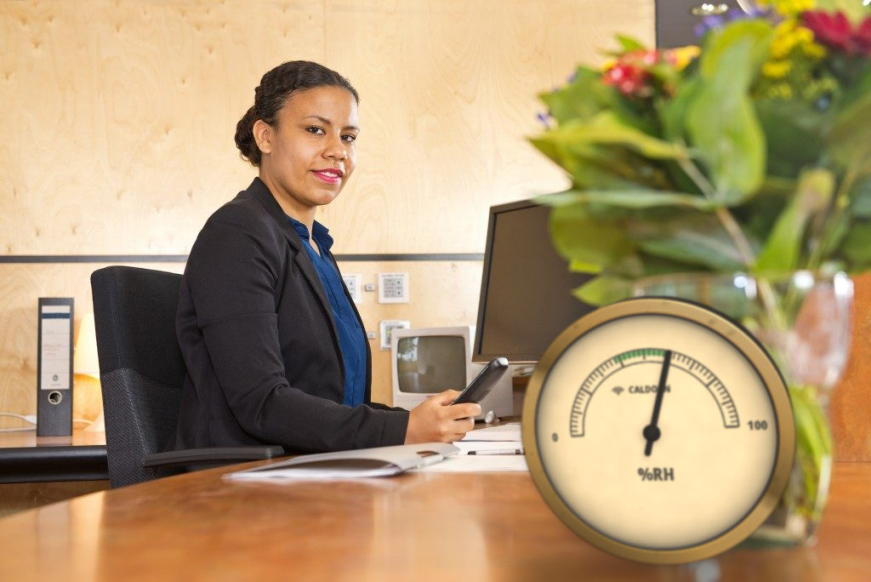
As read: 60 (%)
